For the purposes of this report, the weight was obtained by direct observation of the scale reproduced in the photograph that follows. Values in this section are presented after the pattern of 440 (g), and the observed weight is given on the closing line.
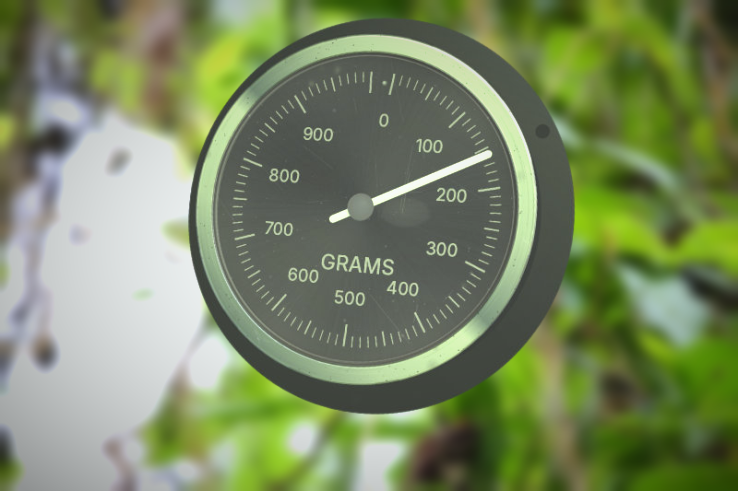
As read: 160 (g)
